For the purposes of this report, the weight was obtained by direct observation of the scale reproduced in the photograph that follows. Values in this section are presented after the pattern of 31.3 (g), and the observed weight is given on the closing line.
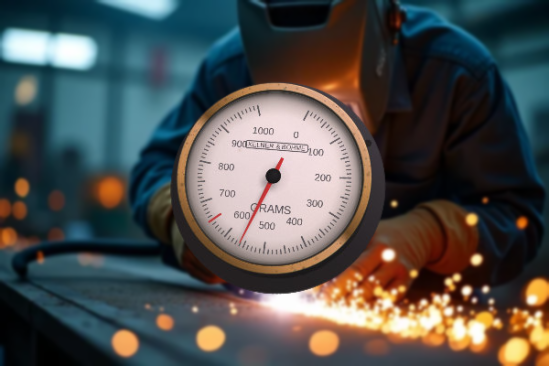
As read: 560 (g)
